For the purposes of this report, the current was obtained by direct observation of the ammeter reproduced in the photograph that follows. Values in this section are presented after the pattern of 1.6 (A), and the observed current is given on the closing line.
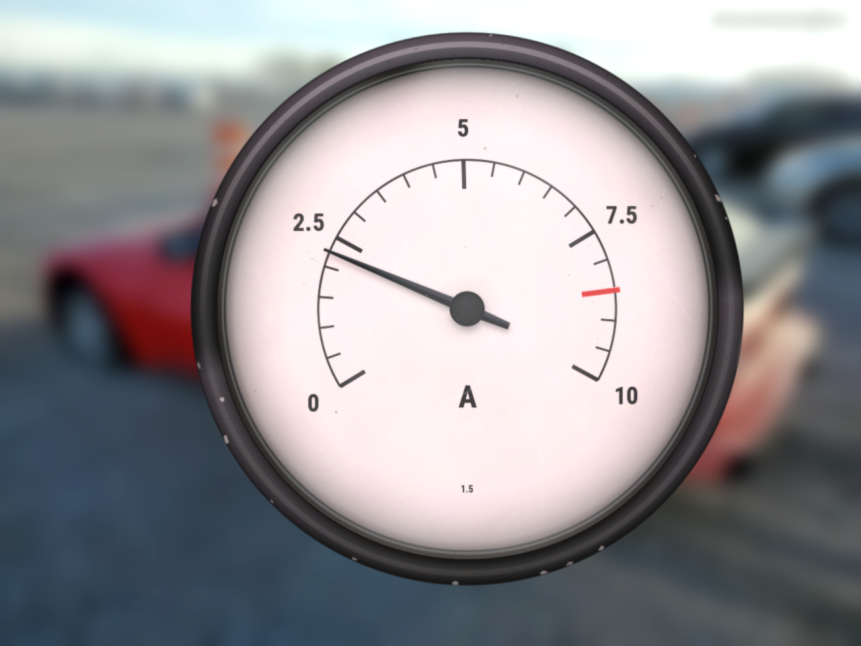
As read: 2.25 (A)
